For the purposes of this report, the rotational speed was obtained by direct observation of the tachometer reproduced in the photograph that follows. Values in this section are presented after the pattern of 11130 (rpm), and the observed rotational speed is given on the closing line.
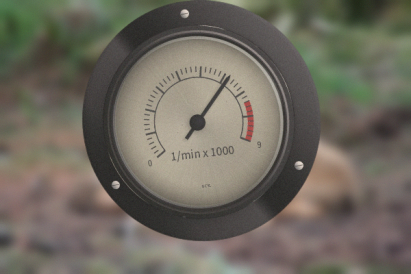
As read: 6200 (rpm)
